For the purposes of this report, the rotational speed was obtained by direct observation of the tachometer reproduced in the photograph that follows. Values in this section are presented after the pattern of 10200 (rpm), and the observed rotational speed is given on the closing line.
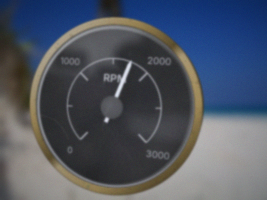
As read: 1750 (rpm)
